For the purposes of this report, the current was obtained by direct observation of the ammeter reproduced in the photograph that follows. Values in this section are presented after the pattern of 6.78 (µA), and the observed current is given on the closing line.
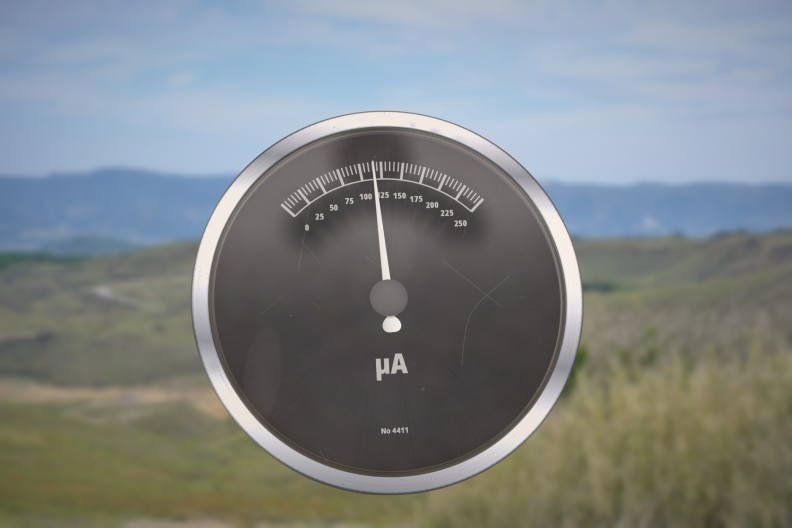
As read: 115 (µA)
